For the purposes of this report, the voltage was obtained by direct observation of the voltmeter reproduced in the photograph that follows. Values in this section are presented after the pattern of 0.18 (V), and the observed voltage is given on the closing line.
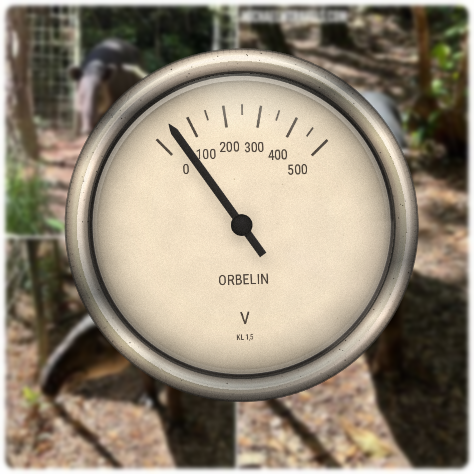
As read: 50 (V)
